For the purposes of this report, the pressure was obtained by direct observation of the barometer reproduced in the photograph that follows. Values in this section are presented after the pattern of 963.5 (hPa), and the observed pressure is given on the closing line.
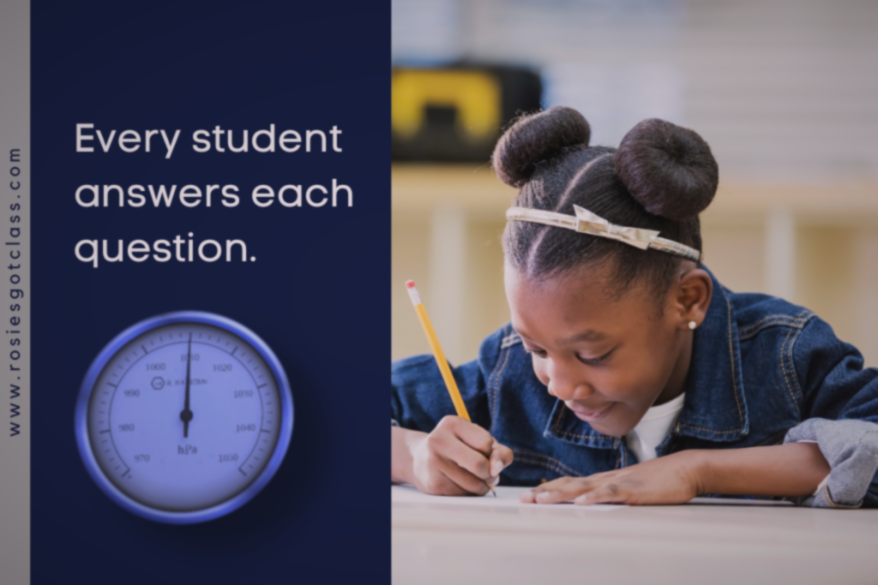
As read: 1010 (hPa)
